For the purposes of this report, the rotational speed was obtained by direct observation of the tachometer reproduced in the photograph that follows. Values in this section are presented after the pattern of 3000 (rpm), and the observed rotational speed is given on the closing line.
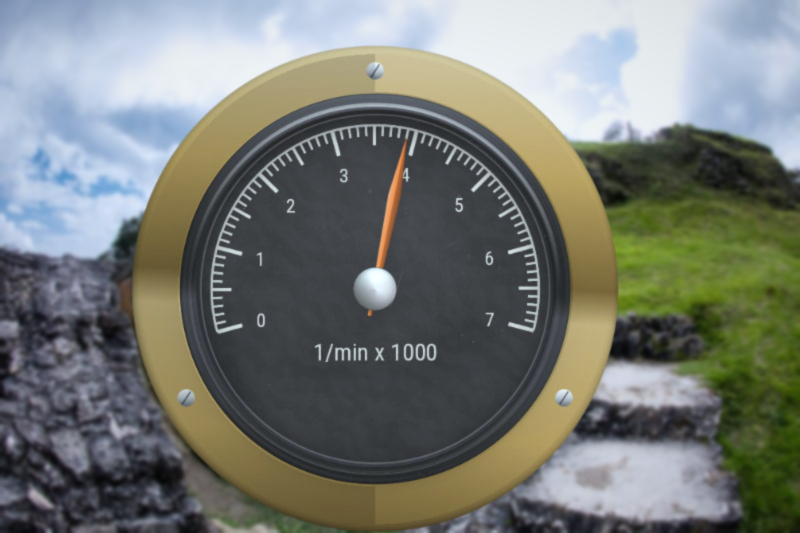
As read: 3900 (rpm)
